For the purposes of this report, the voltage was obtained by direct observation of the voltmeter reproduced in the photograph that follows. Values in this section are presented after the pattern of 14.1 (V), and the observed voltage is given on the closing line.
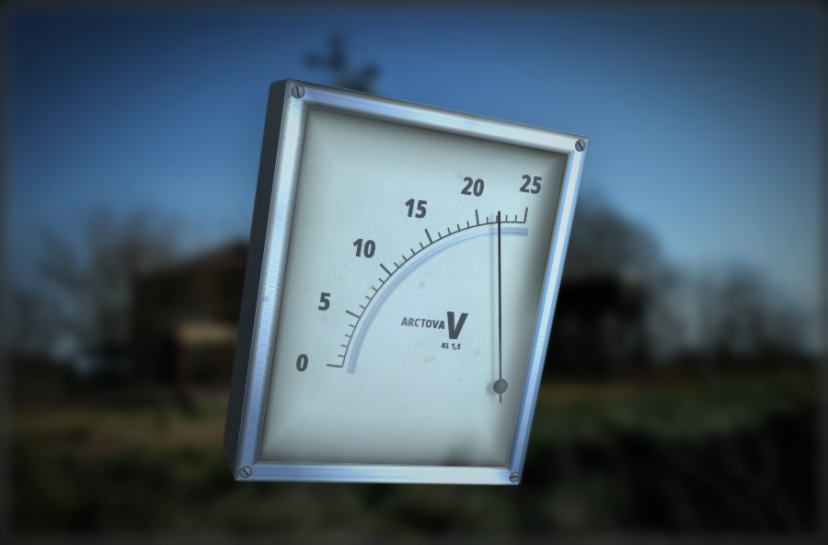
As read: 22 (V)
